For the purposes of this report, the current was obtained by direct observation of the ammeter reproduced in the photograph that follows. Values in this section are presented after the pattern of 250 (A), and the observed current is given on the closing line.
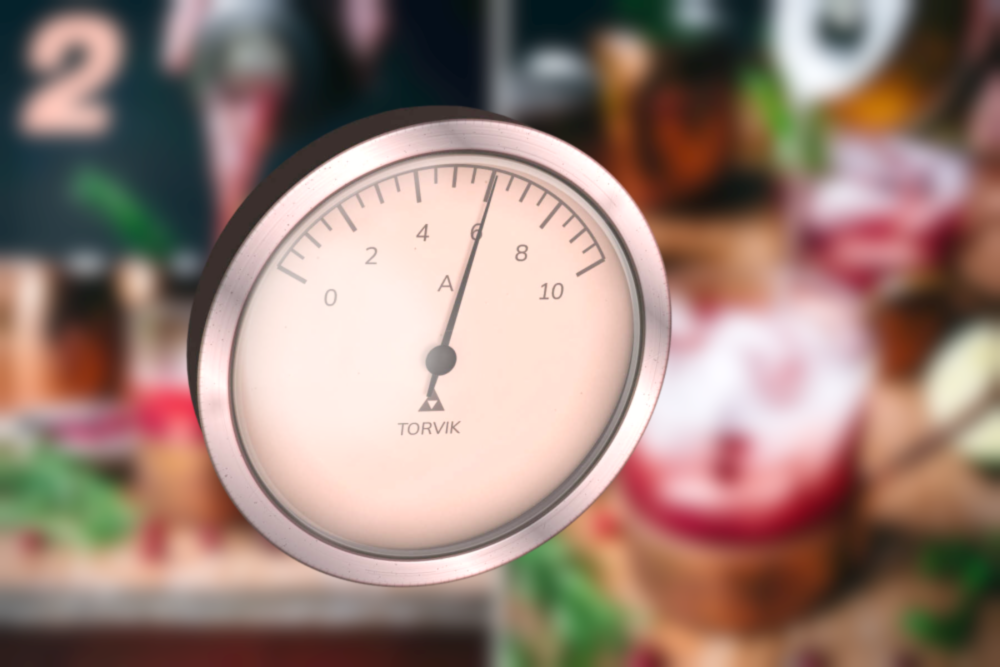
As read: 6 (A)
